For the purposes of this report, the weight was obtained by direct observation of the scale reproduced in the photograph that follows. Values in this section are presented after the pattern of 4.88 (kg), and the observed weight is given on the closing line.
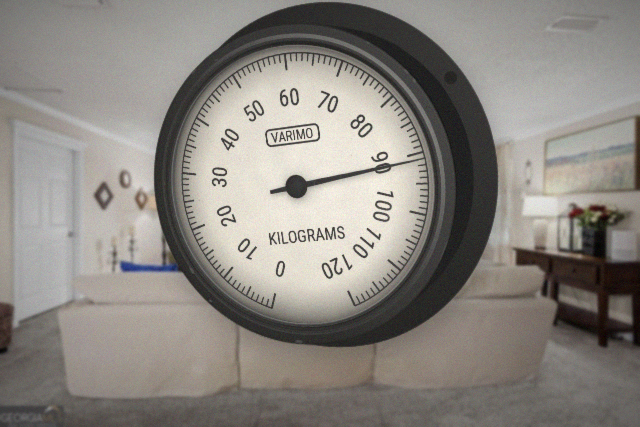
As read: 91 (kg)
